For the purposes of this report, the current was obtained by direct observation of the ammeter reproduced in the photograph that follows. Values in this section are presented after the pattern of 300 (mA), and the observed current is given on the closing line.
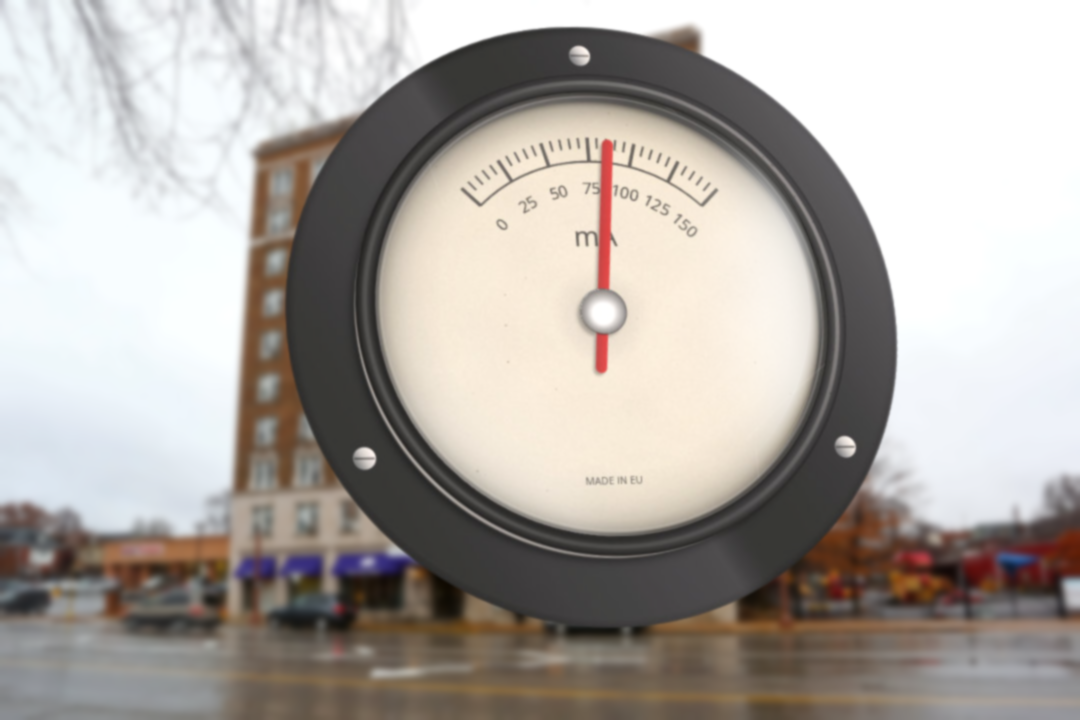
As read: 85 (mA)
